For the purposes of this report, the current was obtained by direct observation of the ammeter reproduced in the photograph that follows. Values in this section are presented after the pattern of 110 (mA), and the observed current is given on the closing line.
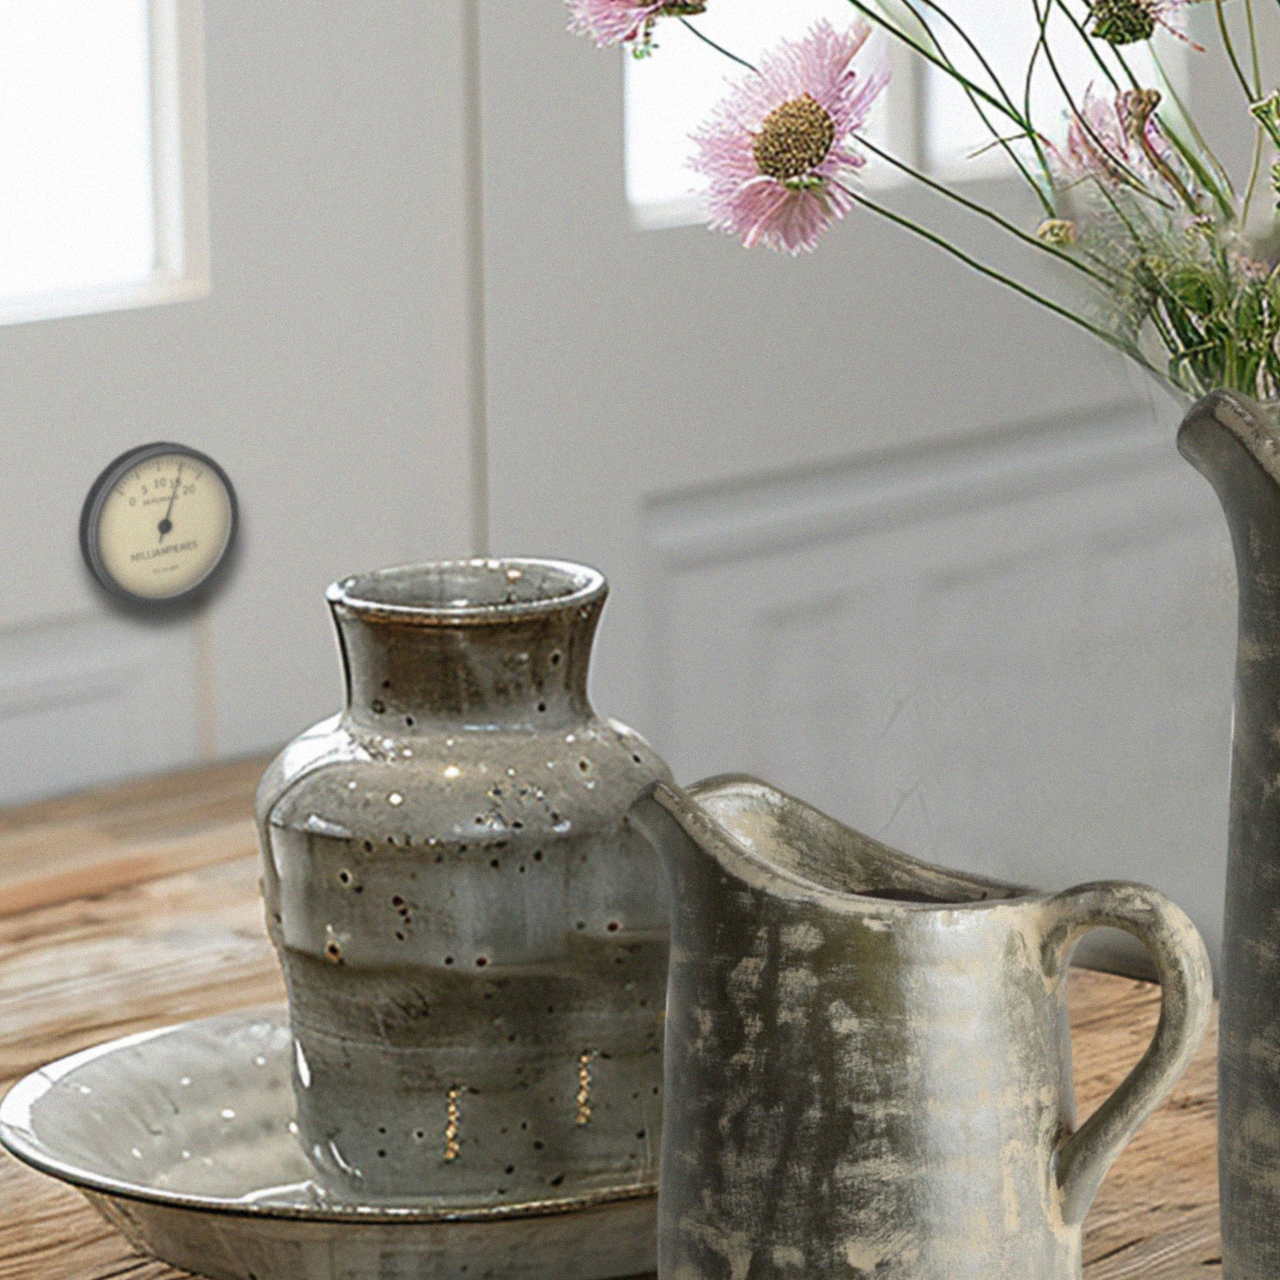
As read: 15 (mA)
